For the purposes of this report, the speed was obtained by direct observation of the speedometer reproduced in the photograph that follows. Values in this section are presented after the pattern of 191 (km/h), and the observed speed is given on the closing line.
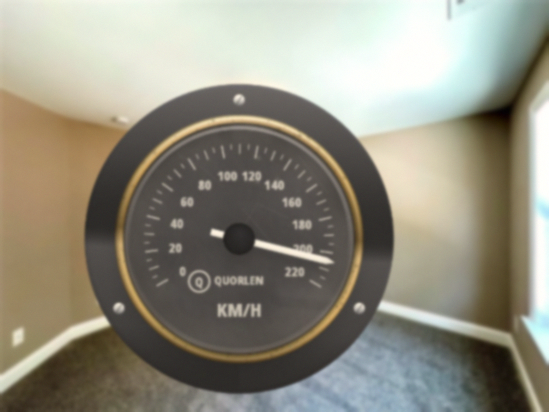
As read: 205 (km/h)
